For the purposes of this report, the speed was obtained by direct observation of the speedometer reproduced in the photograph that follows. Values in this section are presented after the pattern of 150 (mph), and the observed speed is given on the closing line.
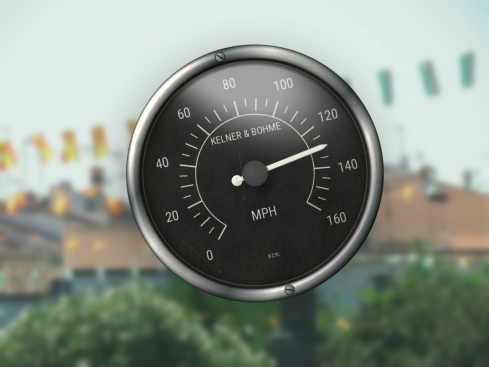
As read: 130 (mph)
